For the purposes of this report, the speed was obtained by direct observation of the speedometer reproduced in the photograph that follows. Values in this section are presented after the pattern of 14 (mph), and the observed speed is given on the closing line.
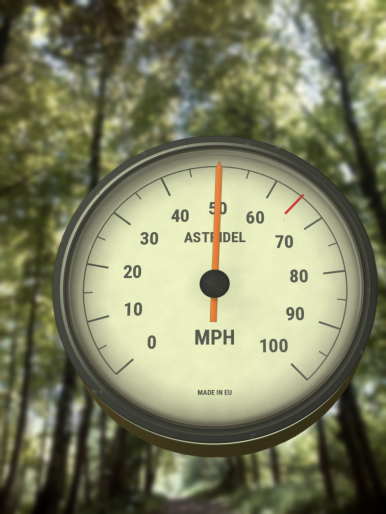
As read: 50 (mph)
